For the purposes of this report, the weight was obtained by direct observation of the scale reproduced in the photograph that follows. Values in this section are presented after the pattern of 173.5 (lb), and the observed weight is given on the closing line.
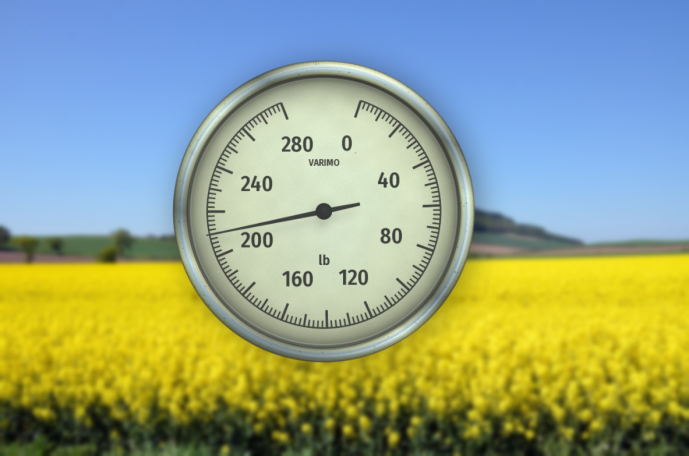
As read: 210 (lb)
